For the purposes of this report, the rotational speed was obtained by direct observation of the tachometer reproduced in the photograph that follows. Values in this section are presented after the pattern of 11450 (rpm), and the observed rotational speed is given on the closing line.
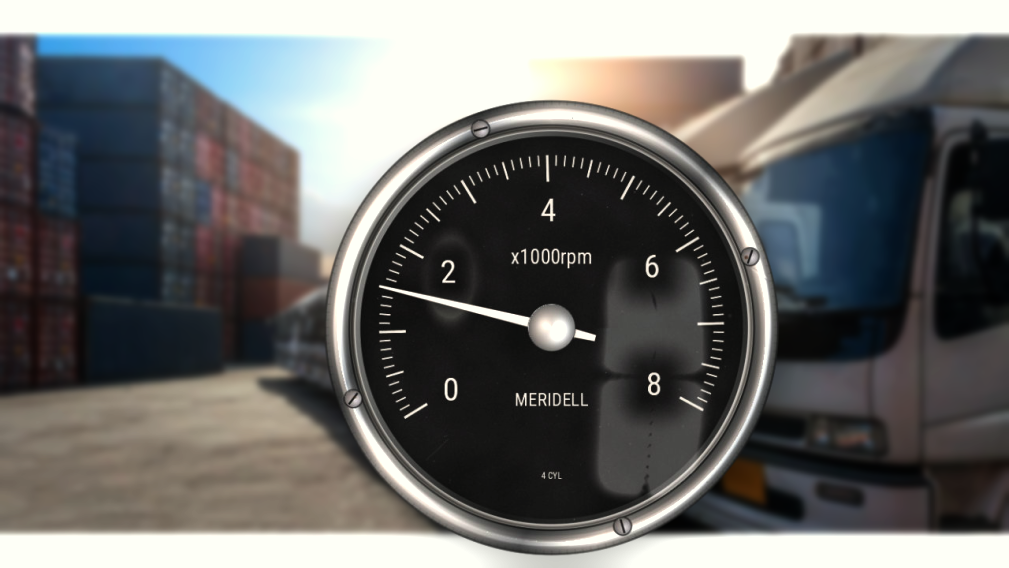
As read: 1500 (rpm)
